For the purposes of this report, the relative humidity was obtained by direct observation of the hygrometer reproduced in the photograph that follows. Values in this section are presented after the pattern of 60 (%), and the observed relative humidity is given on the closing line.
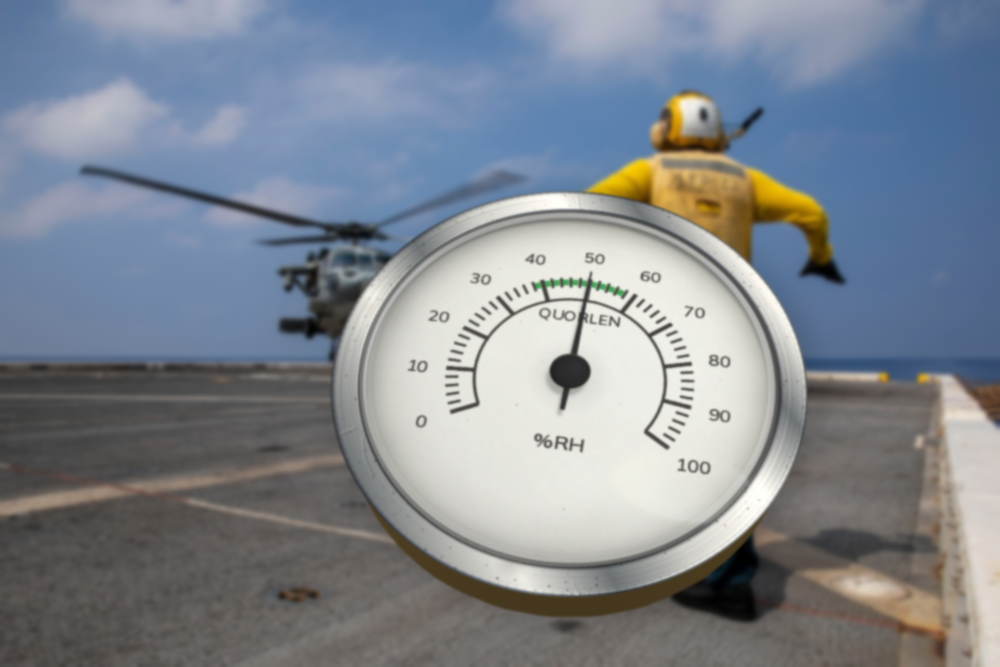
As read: 50 (%)
